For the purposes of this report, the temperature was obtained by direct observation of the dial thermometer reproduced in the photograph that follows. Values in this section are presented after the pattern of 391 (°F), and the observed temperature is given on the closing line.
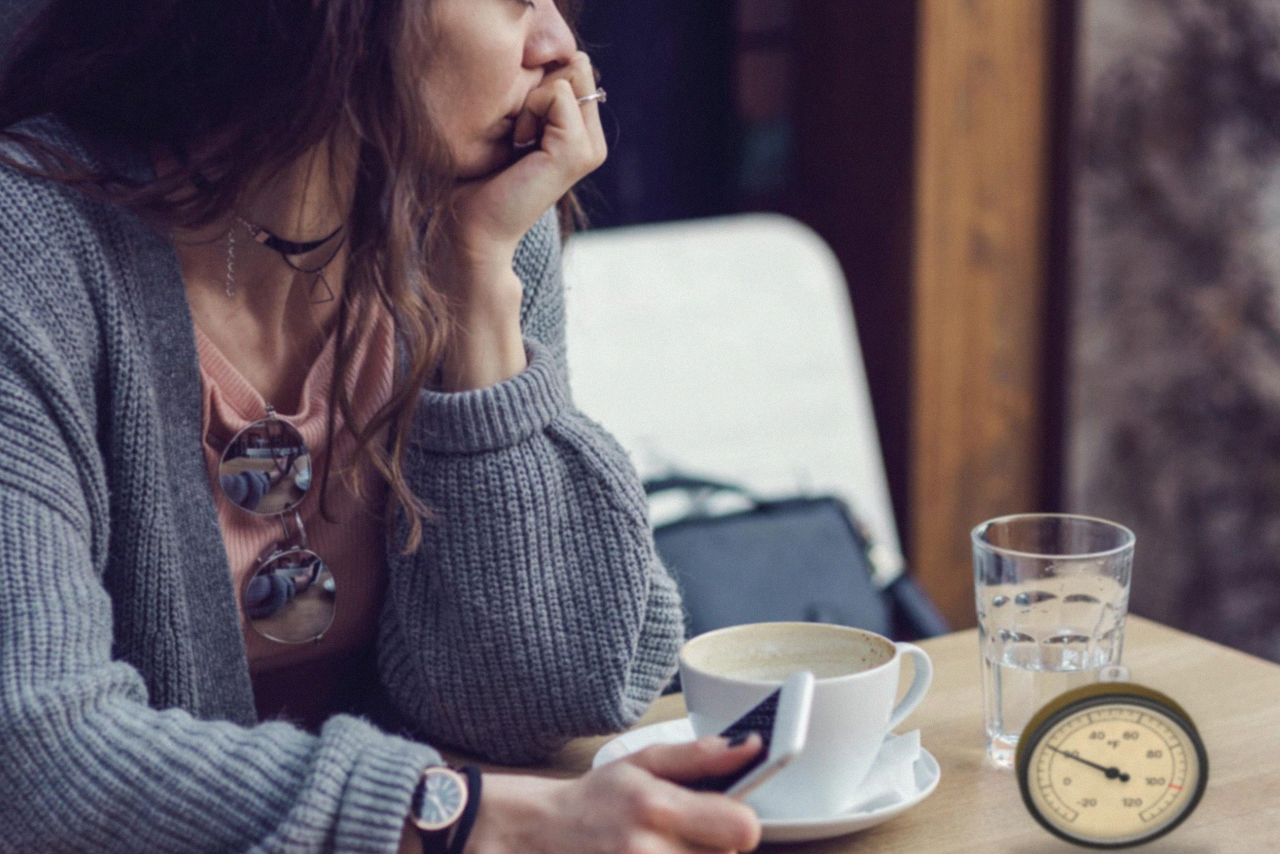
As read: 20 (°F)
